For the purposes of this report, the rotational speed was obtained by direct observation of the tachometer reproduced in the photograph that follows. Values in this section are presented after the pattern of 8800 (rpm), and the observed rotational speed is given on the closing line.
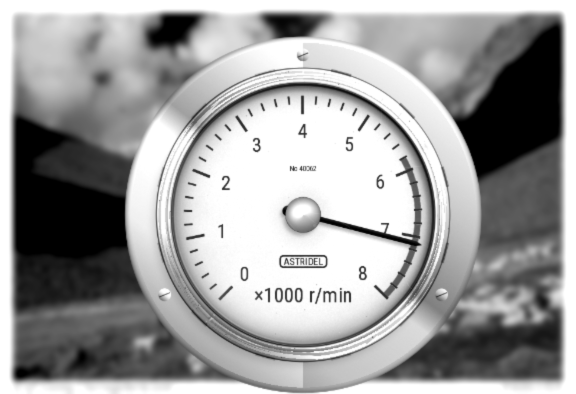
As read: 7100 (rpm)
